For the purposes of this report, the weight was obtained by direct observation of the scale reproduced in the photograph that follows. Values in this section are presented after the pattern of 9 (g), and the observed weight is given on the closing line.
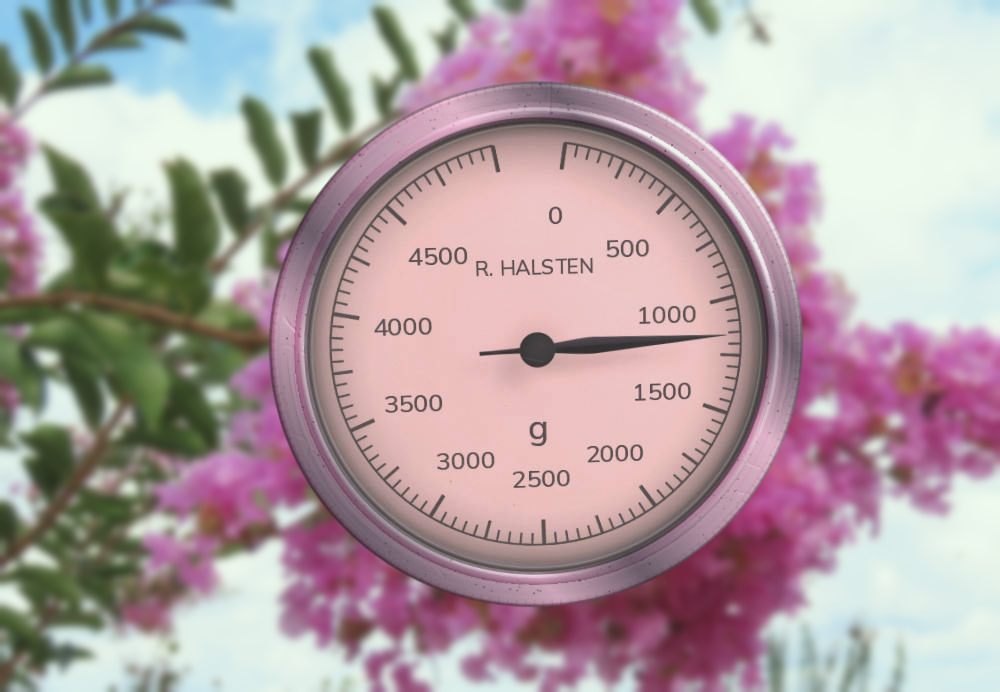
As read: 1150 (g)
